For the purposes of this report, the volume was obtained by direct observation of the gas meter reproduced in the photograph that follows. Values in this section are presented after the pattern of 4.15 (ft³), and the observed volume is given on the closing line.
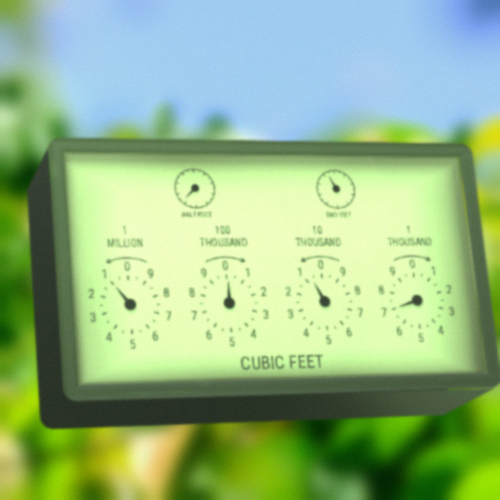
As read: 100700 (ft³)
